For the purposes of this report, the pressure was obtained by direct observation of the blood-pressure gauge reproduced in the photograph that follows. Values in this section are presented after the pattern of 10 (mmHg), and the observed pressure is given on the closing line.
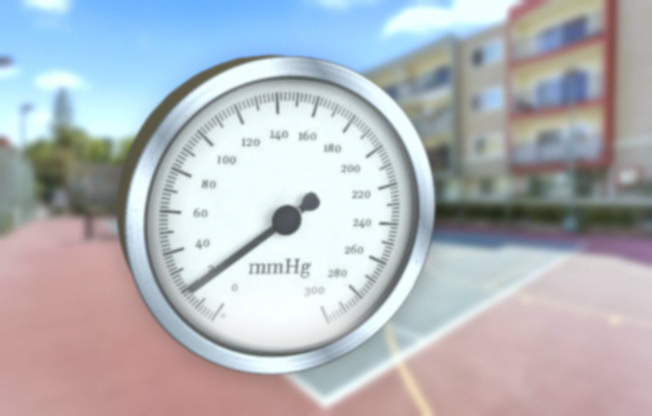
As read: 20 (mmHg)
